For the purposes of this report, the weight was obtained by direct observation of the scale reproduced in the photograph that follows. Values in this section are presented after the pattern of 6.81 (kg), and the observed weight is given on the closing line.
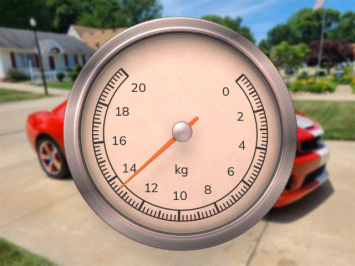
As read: 13.4 (kg)
